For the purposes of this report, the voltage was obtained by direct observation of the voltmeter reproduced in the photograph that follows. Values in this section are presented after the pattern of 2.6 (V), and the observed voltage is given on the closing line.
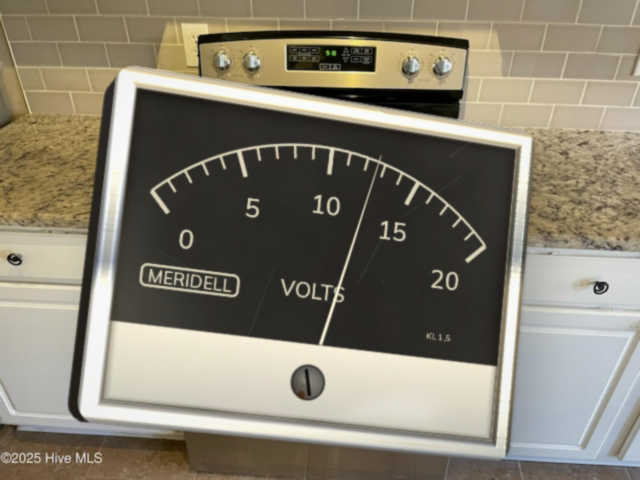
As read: 12.5 (V)
